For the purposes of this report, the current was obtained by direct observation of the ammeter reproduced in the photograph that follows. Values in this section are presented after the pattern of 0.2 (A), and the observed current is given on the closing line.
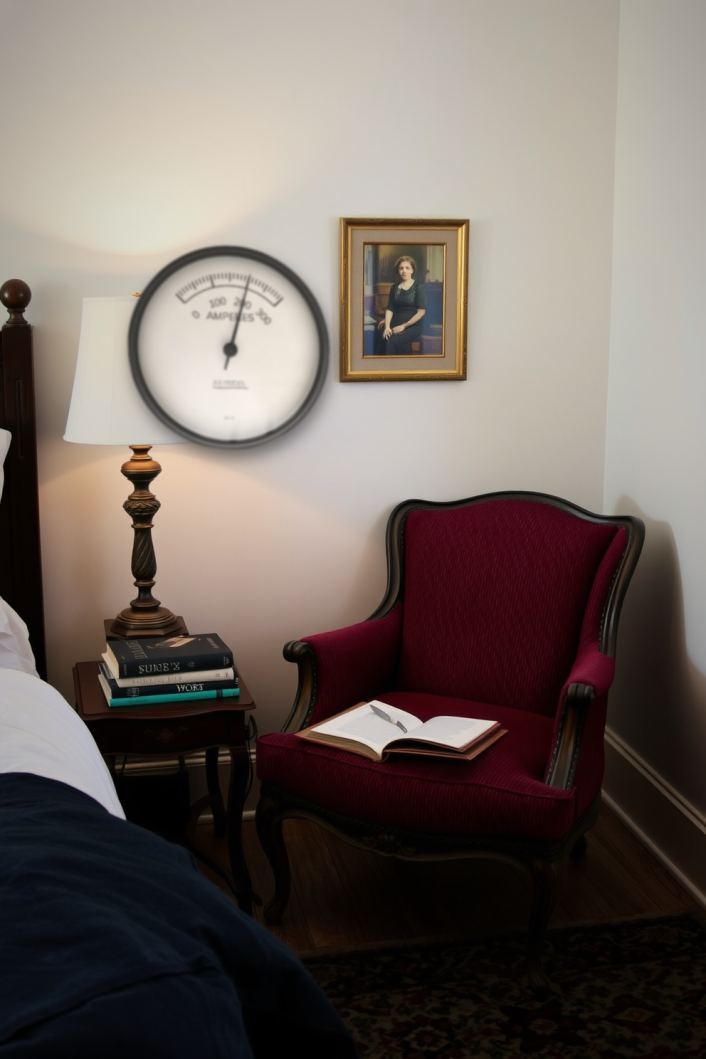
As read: 200 (A)
